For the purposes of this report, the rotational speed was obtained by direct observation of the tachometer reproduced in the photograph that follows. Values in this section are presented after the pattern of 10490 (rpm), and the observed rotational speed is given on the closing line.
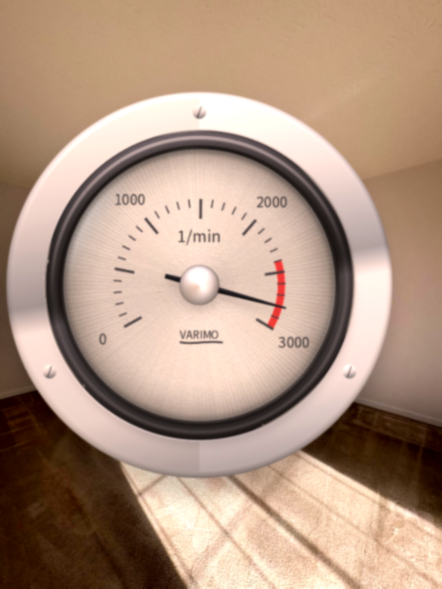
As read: 2800 (rpm)
